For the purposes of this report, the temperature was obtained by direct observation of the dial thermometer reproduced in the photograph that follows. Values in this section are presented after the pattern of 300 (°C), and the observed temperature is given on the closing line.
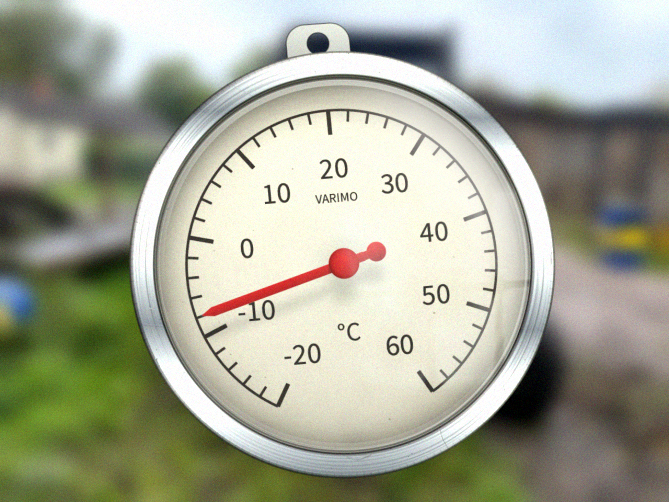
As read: -8 (°C)
